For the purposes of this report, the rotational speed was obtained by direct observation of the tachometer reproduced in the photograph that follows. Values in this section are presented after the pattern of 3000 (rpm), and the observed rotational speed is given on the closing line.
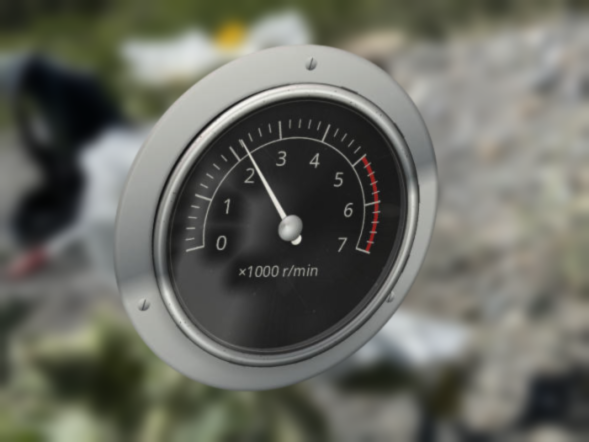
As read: 2200 (rpm)
